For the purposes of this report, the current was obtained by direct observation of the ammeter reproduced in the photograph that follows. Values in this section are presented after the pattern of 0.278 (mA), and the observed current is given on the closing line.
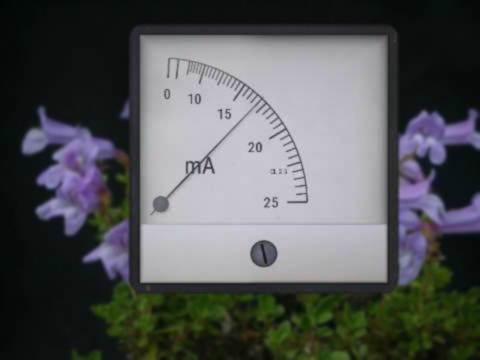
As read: 17 (mA)
